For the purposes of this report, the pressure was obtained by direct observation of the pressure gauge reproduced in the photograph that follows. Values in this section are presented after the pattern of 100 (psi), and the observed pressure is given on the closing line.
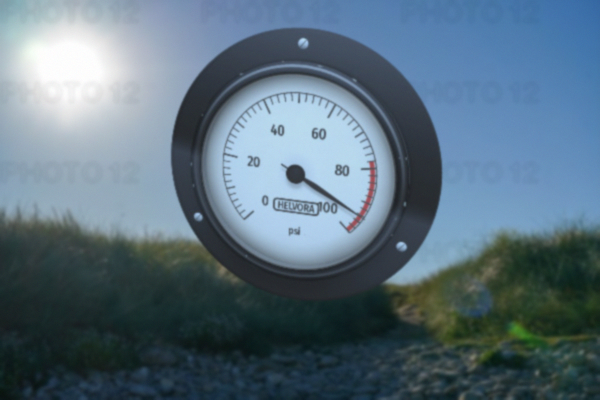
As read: 94 (psi)
